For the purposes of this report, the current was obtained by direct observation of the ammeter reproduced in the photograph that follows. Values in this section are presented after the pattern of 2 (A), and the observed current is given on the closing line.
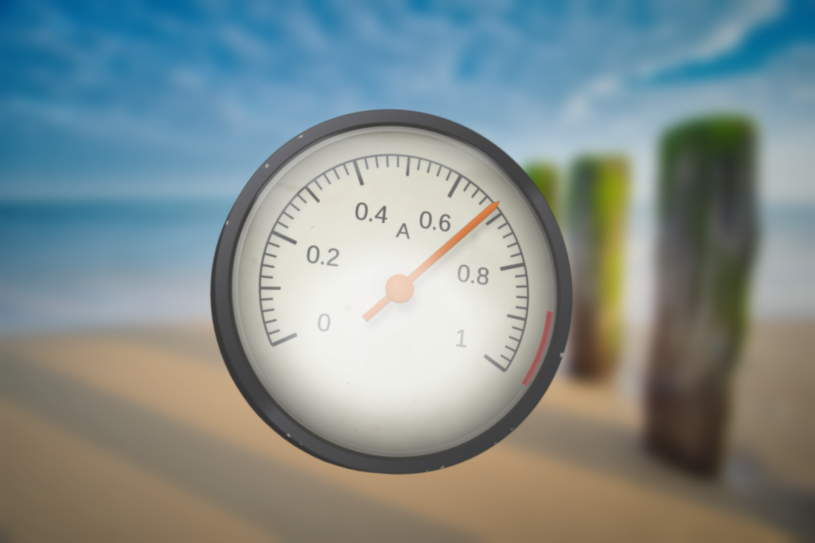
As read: 0.68 (A)
